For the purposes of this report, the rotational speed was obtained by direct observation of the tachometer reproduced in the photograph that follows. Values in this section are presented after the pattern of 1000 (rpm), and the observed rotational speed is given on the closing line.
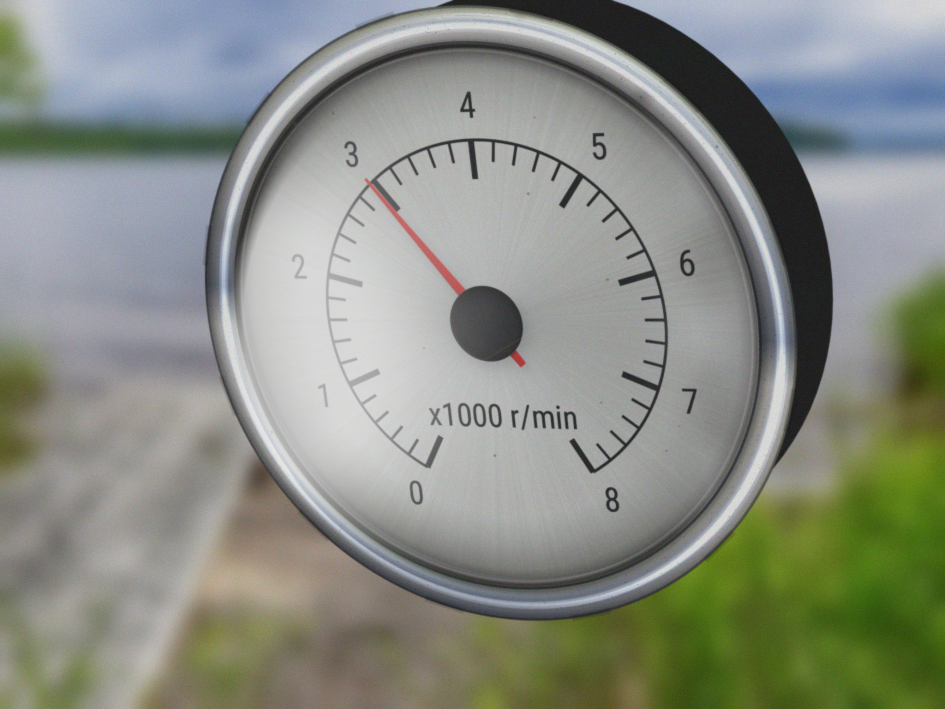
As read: 3000 (rpm)
